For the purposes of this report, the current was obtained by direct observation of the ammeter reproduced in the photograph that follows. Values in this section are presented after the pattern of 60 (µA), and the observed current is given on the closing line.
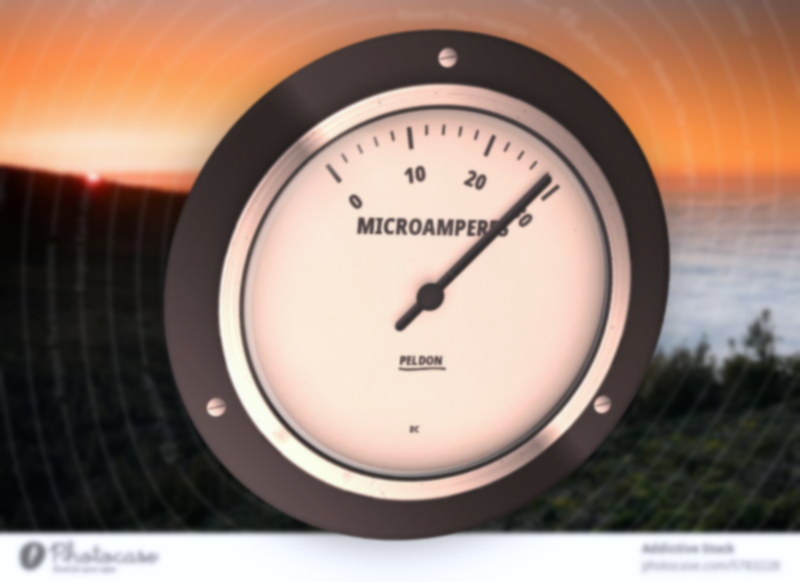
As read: 28 (µA)
